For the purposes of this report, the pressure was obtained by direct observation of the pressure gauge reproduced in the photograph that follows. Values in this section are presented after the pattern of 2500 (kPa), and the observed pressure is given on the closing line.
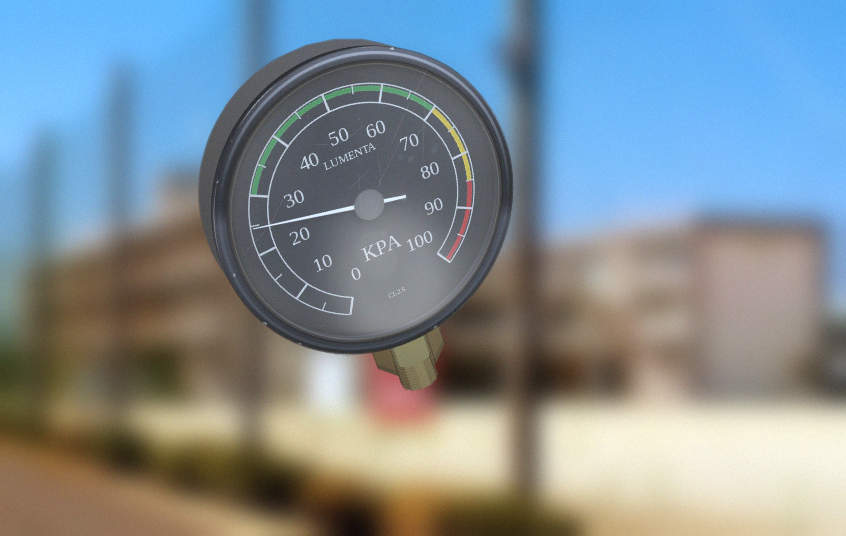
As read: 25 (kPa)
